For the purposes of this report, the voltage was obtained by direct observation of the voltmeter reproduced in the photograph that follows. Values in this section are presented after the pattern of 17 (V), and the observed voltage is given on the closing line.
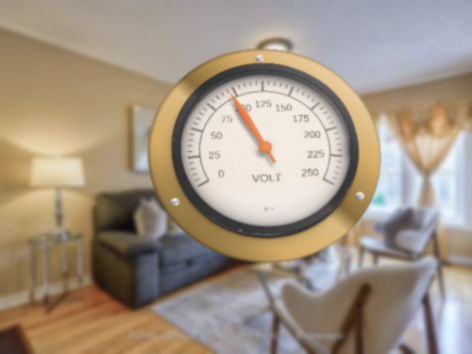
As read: 95 (V)
